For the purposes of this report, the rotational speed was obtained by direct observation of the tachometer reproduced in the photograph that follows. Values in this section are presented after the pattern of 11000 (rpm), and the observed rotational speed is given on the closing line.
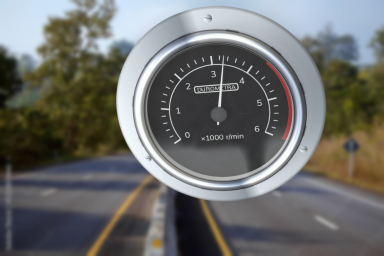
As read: 3300 (rpm)
